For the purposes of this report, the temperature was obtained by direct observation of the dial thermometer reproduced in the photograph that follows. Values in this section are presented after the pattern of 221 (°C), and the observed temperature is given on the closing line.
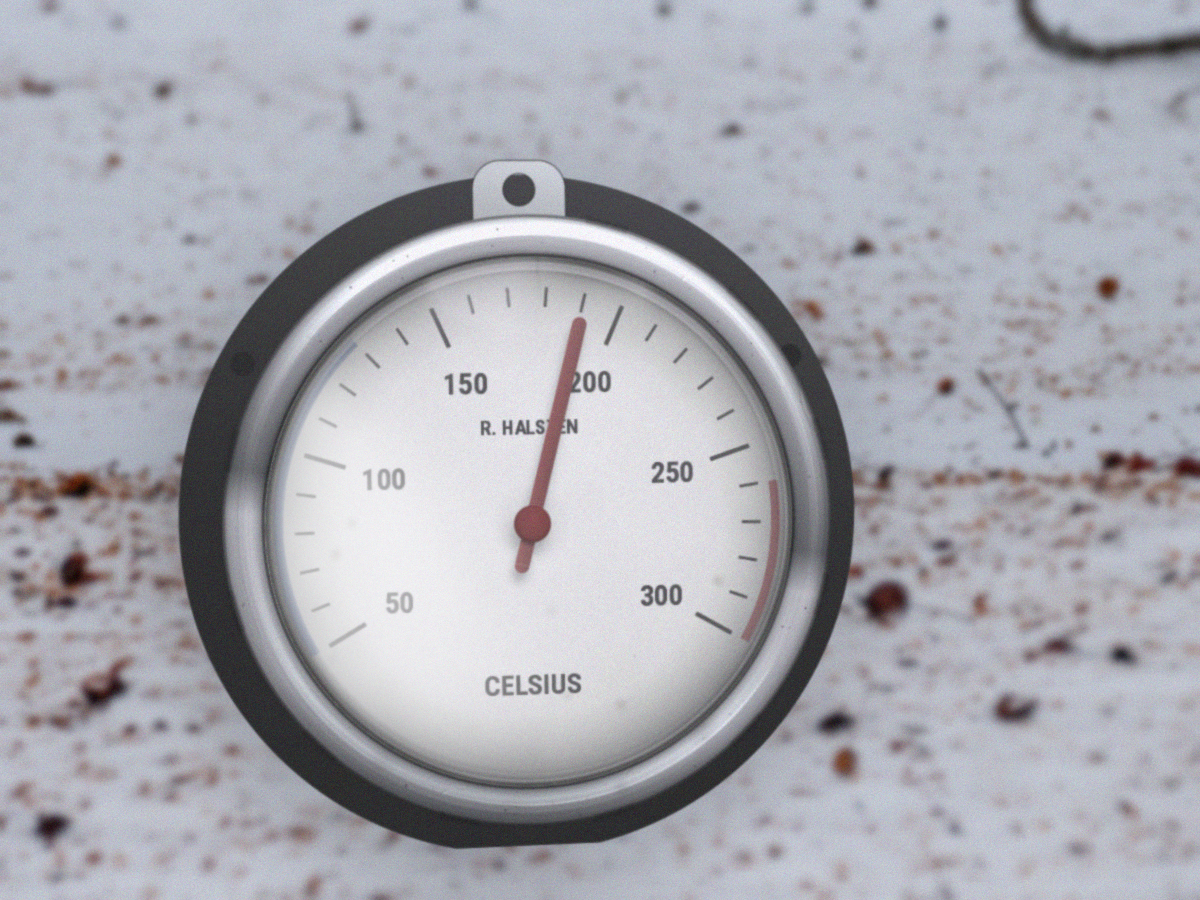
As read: 190 (°C)
